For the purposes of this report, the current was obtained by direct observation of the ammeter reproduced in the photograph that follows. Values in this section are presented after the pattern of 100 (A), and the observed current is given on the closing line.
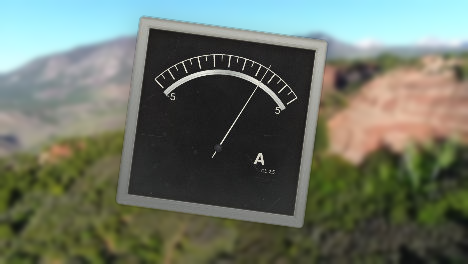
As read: 2.5 (A)
